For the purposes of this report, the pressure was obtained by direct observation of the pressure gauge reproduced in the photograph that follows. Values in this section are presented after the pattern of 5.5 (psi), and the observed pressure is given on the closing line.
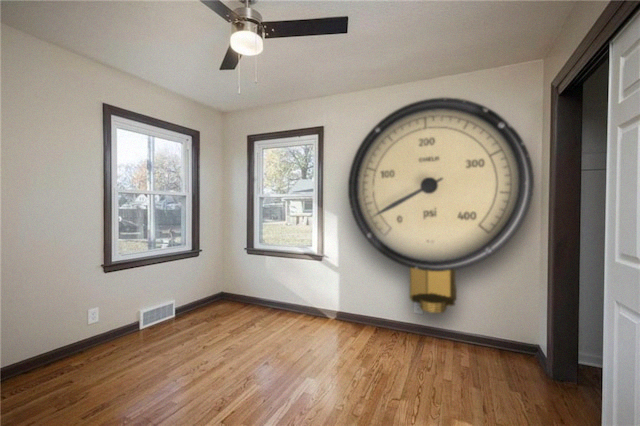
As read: 30 (psi)
